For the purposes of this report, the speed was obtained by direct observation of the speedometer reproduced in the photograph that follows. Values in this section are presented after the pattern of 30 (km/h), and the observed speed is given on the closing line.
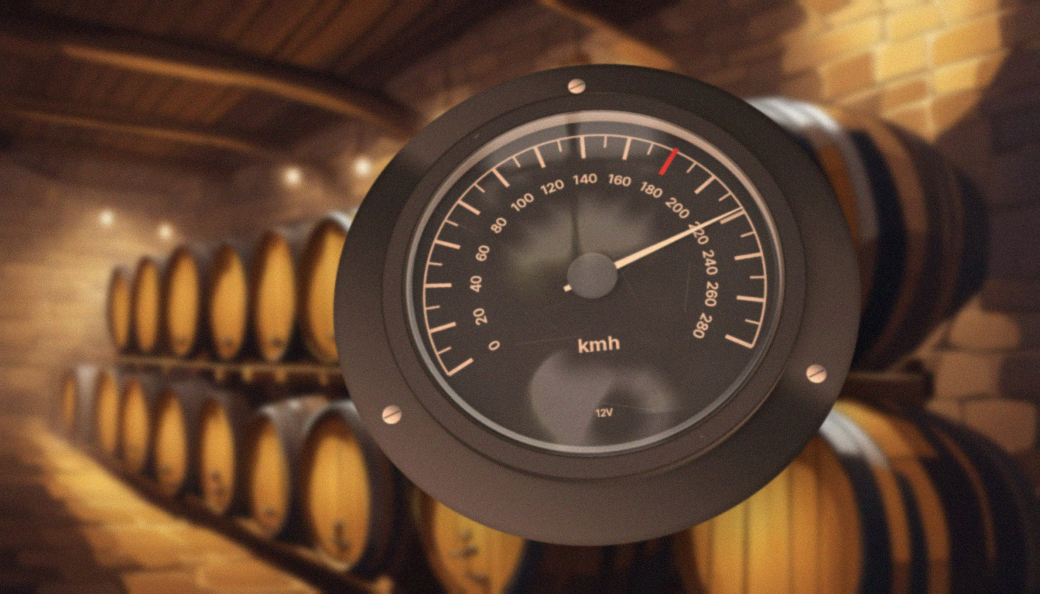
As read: 220 (km/h)
